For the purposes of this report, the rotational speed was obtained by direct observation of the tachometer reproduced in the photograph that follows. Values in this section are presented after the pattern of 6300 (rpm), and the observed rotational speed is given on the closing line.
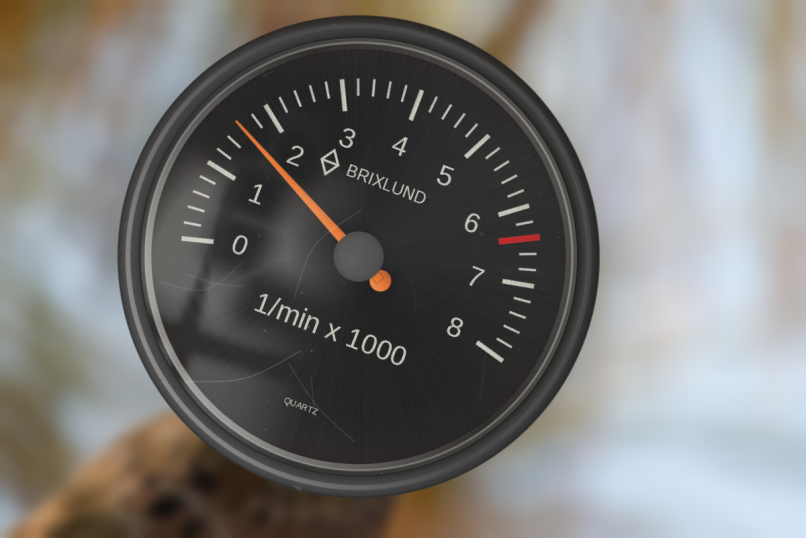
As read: 1600 (rpm)
